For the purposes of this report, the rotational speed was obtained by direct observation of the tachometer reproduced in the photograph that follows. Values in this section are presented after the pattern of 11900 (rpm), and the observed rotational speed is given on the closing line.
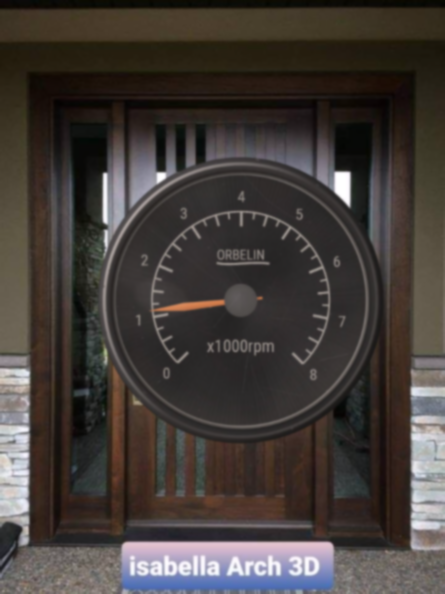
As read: 1125 (rpm)
